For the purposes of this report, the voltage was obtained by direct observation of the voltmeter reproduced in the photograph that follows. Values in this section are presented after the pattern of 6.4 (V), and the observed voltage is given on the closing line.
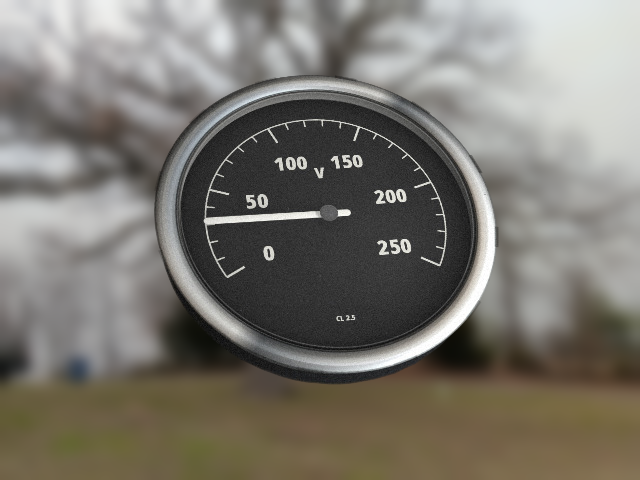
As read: 30 (V)
